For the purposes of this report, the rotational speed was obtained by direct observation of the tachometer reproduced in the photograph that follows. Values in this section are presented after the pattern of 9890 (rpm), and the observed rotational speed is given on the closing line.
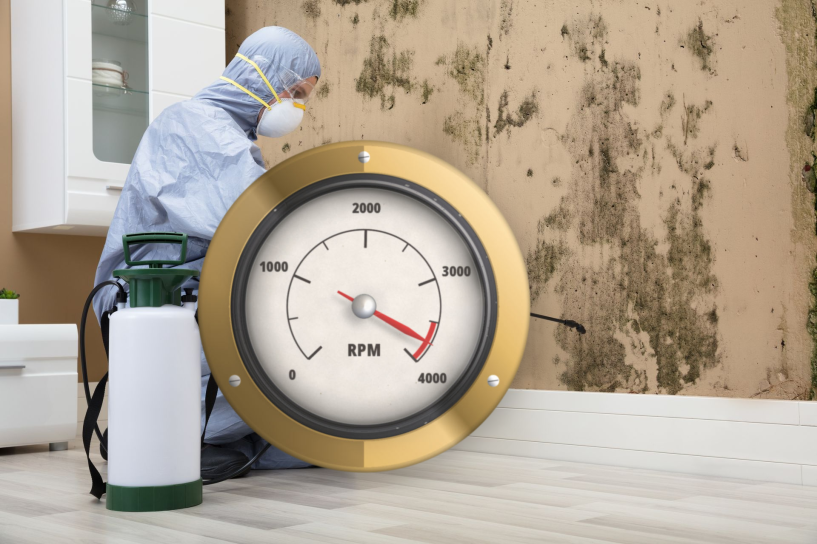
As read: 3750 (rpm)
